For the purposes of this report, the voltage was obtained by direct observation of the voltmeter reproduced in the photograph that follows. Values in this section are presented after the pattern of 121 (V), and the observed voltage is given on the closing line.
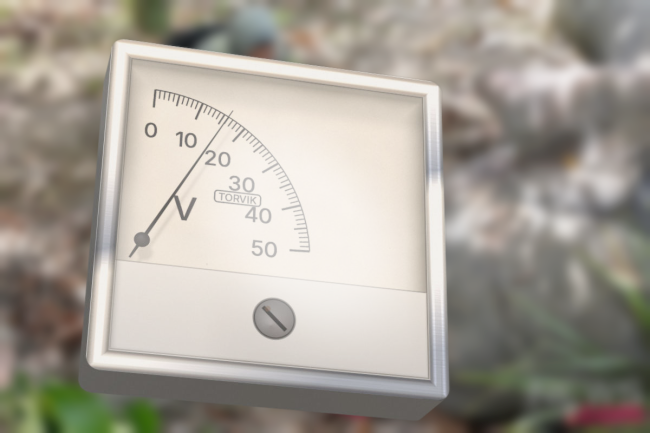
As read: 16 (V)
